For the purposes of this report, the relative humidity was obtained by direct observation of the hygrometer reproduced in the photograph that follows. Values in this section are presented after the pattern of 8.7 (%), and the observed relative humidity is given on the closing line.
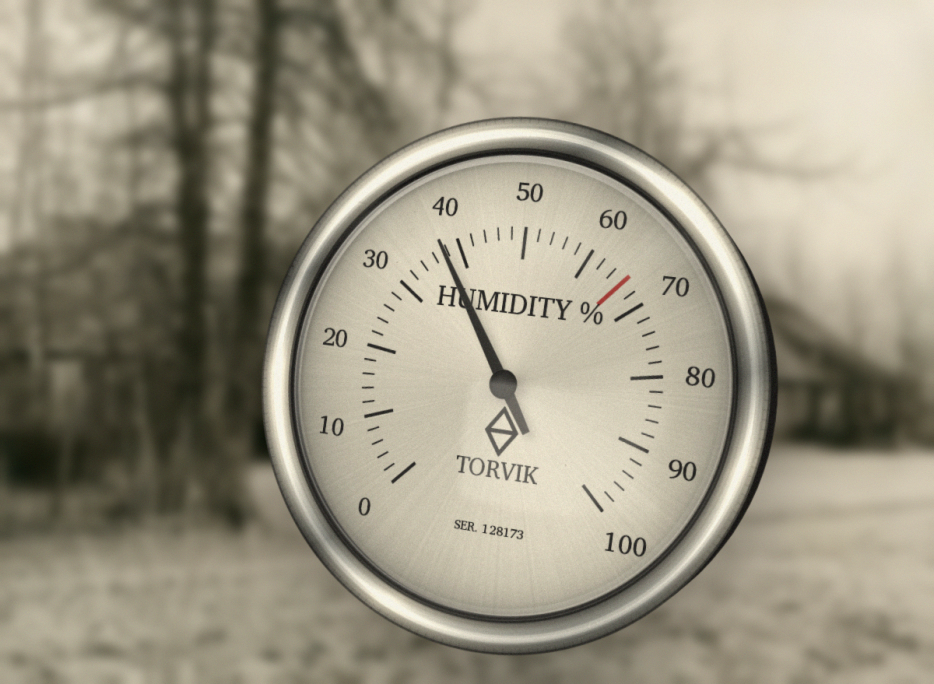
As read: 38 (%)
